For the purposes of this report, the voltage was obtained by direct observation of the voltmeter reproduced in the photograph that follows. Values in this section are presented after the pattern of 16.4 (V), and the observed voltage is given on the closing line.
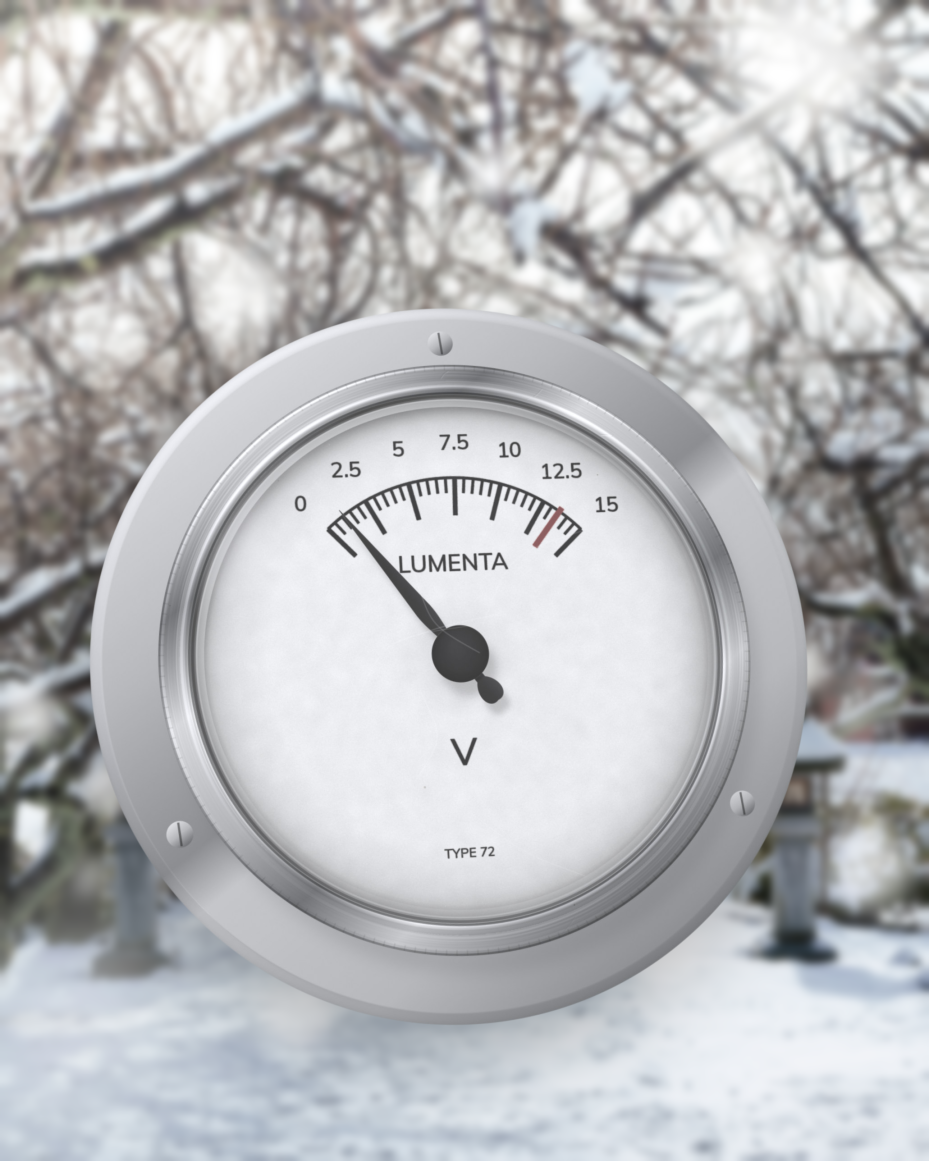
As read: 1 (V)
